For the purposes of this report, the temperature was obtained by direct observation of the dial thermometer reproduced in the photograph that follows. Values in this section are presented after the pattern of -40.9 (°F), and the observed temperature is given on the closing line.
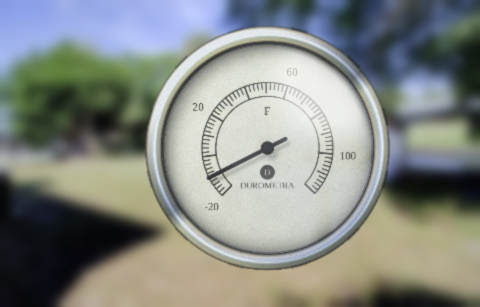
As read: -10 (°F)
